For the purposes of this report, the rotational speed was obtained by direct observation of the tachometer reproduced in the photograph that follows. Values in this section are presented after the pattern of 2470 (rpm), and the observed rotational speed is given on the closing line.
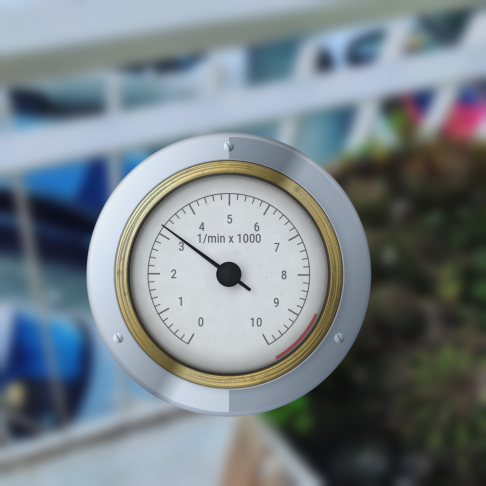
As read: 3200 (rpm)
